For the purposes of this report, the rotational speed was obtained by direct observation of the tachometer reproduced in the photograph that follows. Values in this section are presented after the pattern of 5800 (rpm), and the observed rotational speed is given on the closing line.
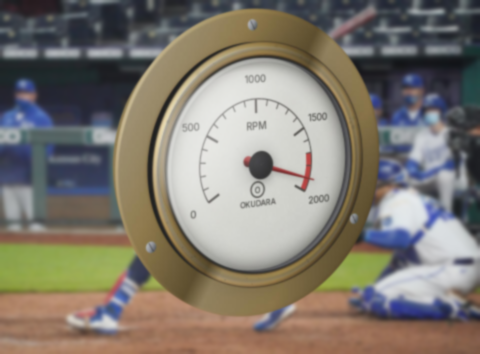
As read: 1900 (rpm)
